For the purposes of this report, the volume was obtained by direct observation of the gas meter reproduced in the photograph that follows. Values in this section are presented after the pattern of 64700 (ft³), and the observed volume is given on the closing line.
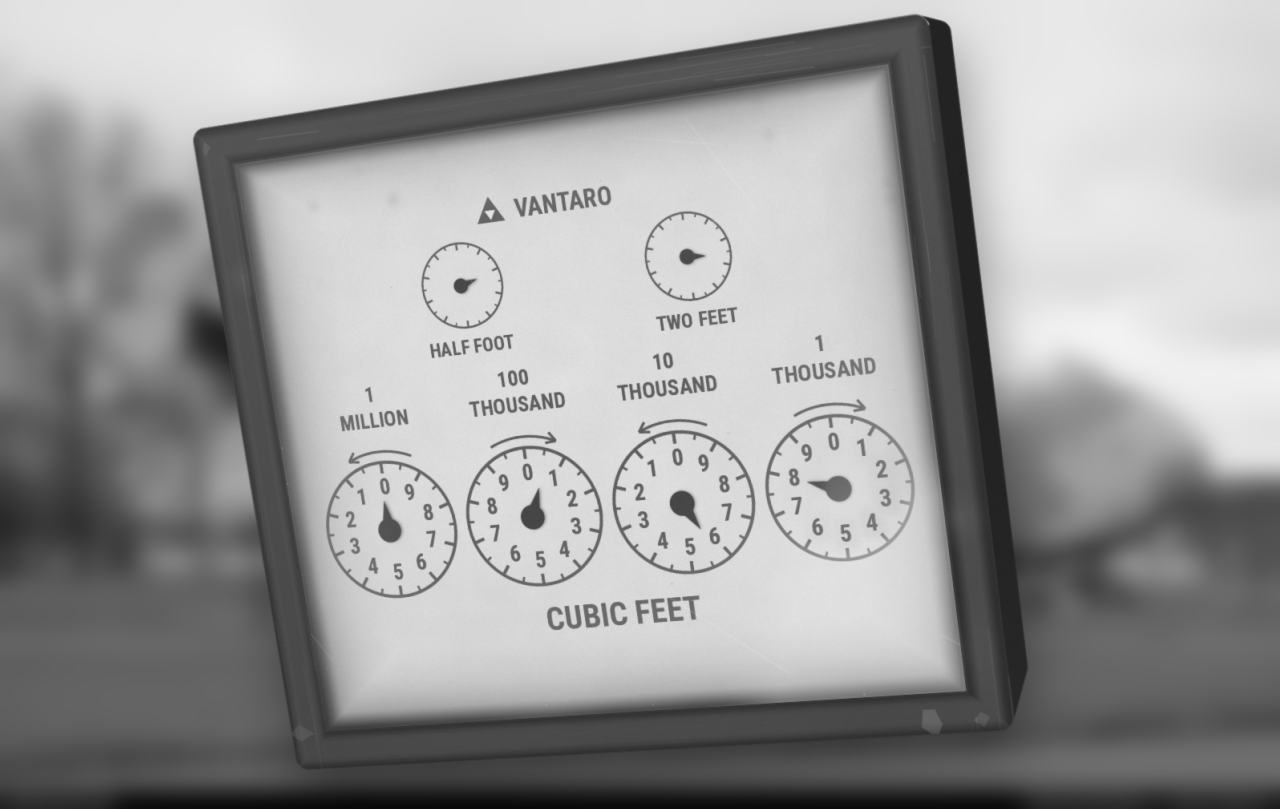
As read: 5800 (ft³)
